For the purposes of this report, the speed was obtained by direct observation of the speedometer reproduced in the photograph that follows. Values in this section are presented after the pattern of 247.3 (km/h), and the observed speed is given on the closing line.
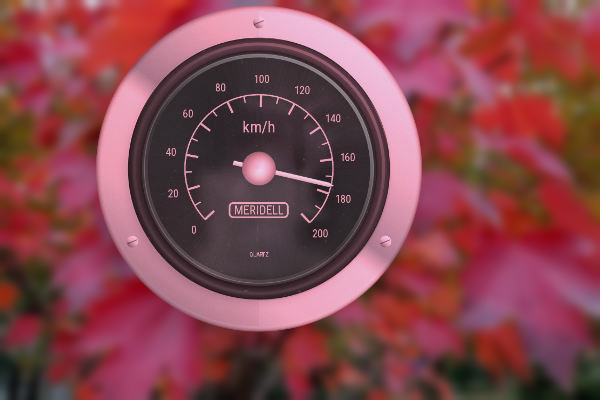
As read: 175 (km/h)
